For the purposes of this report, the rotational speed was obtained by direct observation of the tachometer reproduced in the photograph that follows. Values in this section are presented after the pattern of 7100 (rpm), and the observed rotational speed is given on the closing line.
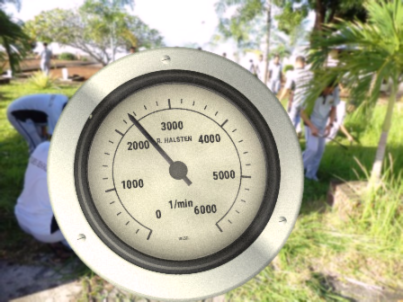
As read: 2300 (rpm)
